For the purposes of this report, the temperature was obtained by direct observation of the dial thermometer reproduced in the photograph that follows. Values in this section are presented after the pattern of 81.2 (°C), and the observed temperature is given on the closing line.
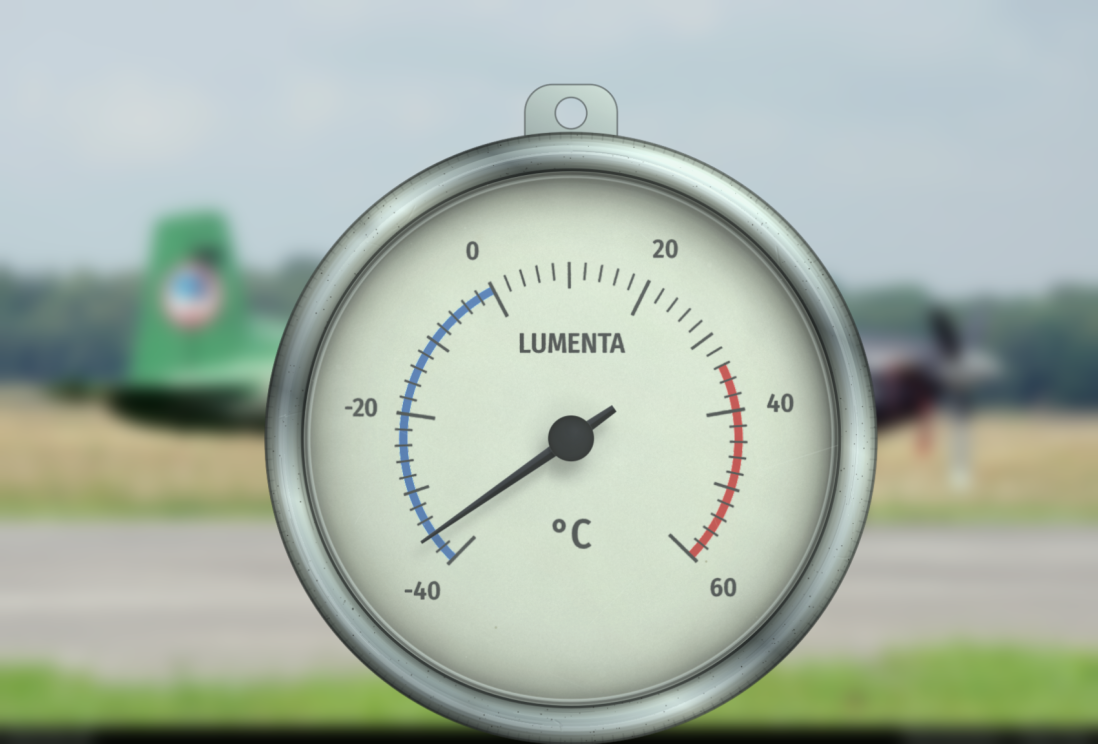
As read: -36 (°C)
